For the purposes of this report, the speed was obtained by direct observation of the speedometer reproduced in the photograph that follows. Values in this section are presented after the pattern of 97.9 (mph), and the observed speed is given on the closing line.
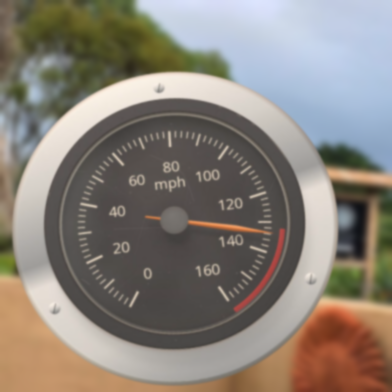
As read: 134 (mph)
